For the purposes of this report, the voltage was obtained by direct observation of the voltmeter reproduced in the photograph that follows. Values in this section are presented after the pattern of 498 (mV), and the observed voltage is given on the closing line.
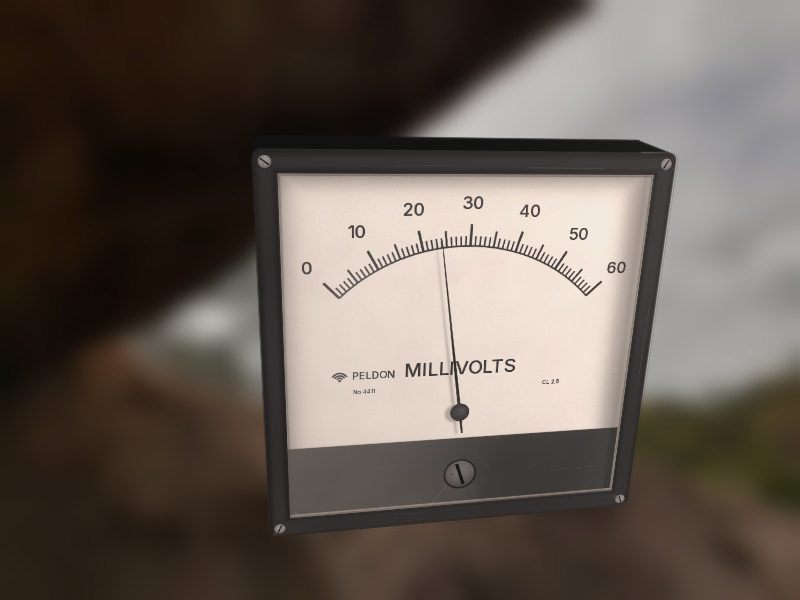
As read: 24 (mV)
